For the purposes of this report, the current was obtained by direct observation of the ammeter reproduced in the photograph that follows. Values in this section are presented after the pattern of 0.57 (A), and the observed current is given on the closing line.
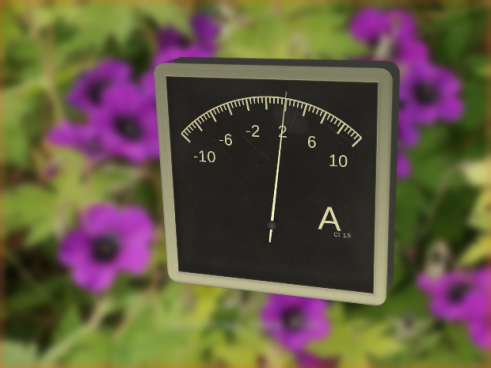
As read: 2 (A)
